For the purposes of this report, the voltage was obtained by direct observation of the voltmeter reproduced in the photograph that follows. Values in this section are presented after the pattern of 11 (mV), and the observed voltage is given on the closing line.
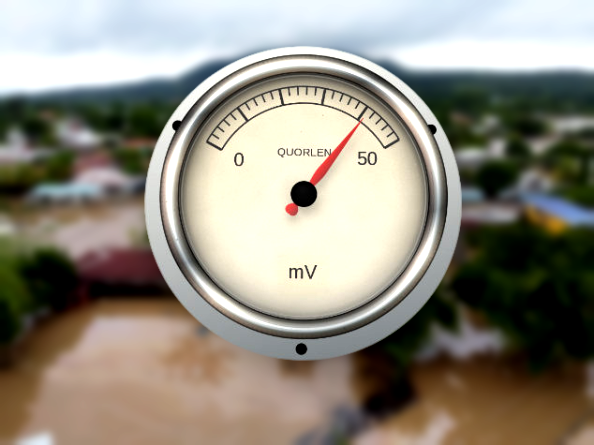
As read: 41 (mV)
